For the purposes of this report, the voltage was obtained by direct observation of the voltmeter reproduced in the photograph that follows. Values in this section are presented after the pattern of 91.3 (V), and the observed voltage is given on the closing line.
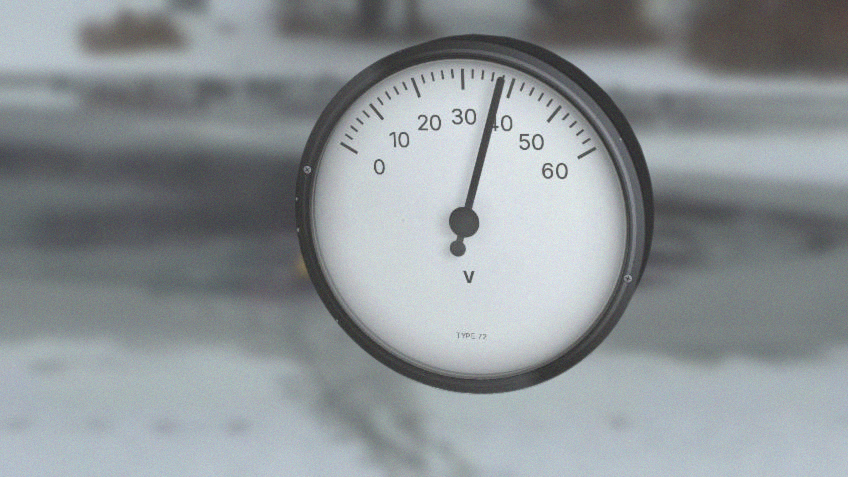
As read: 38 (V)
